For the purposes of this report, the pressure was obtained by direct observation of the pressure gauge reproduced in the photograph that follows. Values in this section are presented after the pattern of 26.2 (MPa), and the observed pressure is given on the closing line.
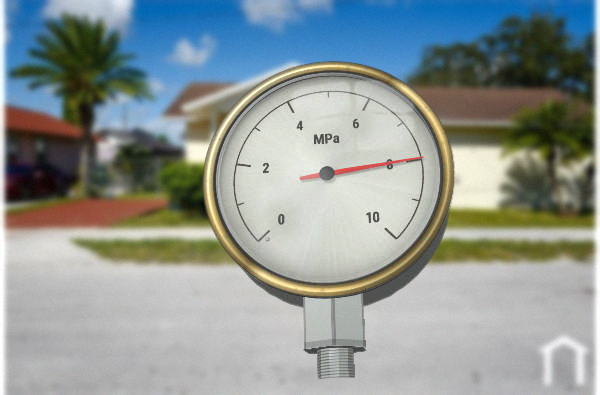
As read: 8 (MPa)
